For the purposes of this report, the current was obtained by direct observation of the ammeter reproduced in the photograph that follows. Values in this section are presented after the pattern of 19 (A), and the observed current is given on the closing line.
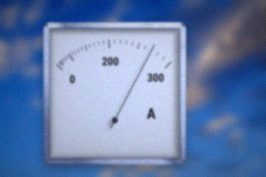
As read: 270 (A)
